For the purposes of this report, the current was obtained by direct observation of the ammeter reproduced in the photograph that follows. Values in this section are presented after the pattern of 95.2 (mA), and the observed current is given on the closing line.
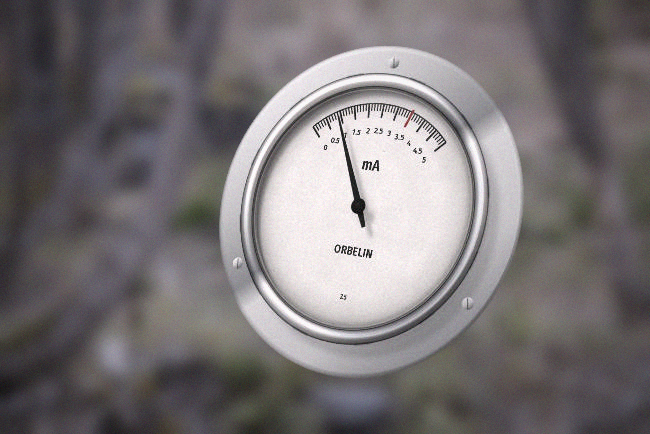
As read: 1 (mA)
